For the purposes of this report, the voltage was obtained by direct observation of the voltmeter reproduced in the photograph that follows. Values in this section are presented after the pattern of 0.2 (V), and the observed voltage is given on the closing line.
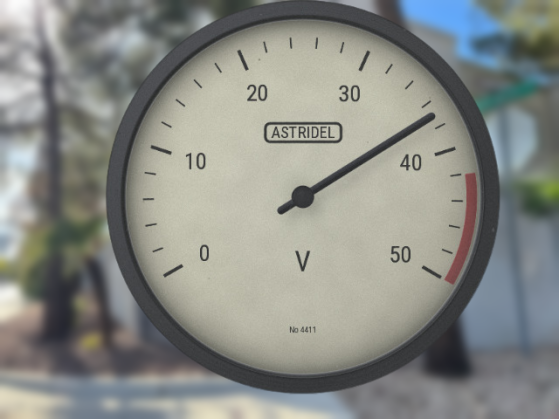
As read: 37 (V)
